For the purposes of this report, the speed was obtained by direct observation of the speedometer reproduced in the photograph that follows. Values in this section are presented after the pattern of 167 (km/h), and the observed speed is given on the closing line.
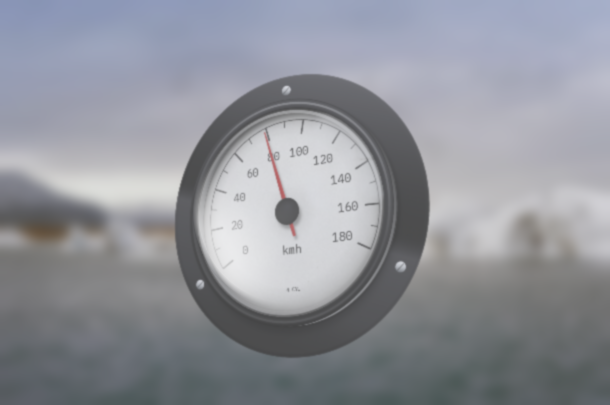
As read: 80 (km/h)
